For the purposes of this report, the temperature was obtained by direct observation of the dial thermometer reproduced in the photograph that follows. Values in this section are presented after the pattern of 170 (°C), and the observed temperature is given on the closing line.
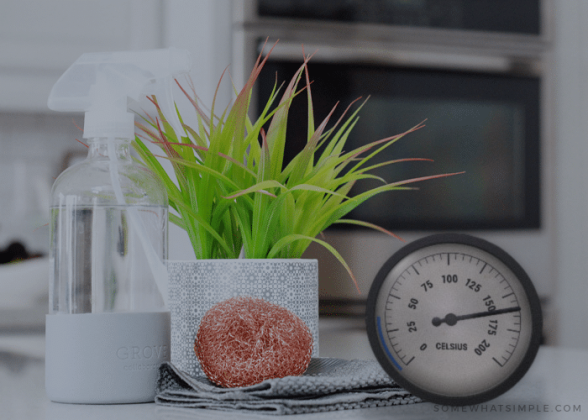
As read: 160 (°C)
